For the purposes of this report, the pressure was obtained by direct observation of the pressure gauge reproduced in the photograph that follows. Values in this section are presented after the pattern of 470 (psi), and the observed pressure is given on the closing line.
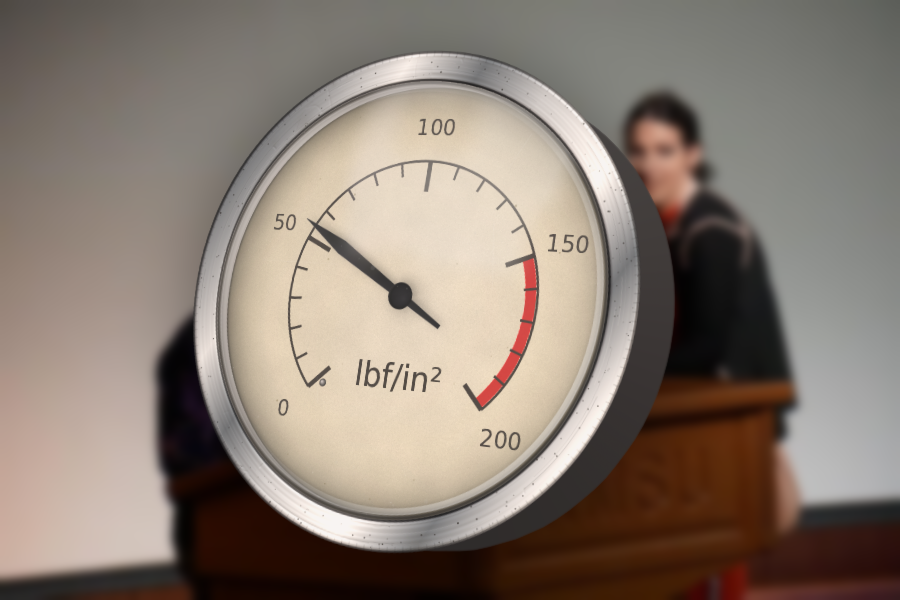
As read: 55 (psi)
